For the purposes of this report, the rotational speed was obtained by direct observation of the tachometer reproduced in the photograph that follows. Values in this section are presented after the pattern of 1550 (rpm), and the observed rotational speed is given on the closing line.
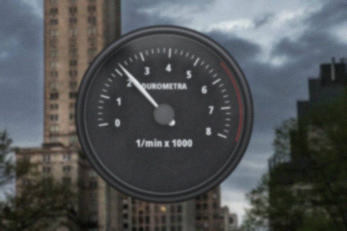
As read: 2200 (rpm)
